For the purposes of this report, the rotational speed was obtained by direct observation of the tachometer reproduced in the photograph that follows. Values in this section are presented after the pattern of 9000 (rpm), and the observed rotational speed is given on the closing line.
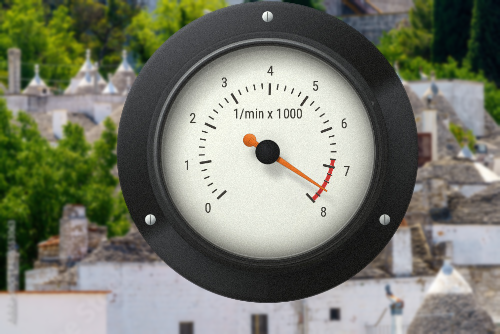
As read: 7600 (rpm)
